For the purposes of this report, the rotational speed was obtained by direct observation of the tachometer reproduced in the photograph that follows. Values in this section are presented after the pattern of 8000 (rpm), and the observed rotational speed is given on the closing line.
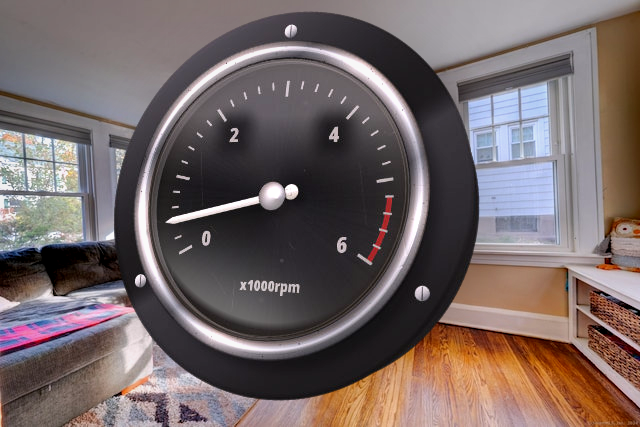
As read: 400 (rpm)
